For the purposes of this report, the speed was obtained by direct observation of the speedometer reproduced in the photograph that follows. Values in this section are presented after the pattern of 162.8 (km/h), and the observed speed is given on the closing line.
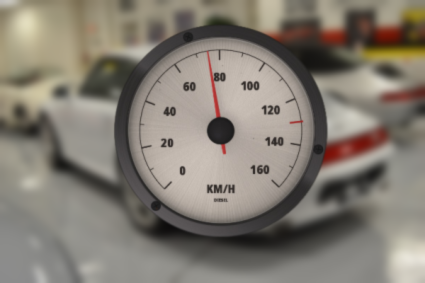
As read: 75 (km/h)
